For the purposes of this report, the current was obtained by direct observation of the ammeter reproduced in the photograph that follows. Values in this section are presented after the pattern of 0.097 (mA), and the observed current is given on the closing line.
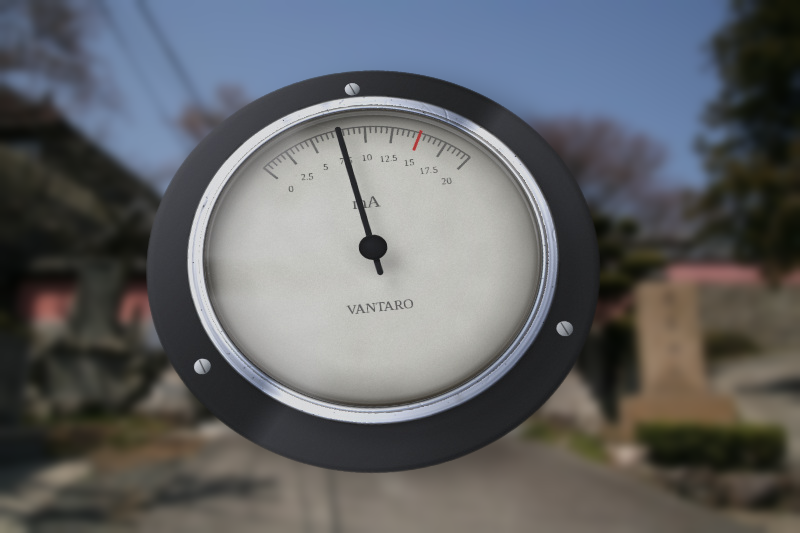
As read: 7.5 (mA)
